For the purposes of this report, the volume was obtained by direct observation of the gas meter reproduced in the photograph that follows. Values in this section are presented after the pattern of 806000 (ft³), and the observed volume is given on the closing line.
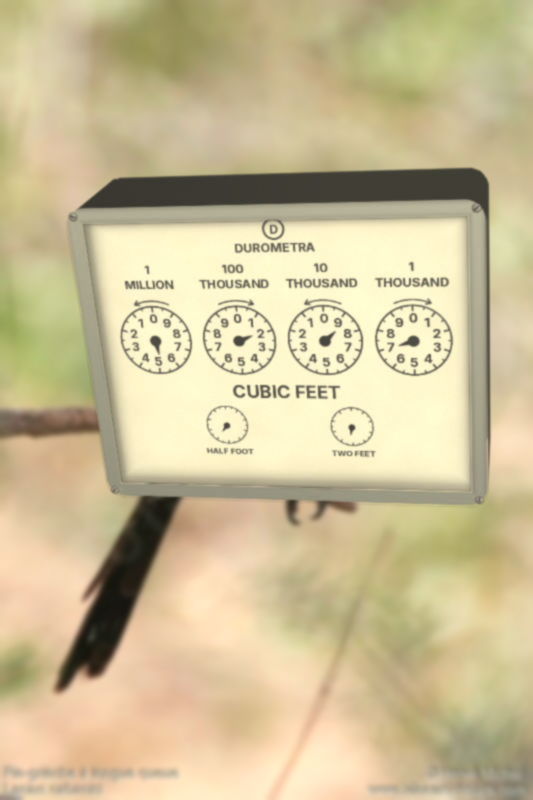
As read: 518700 (ft³)
